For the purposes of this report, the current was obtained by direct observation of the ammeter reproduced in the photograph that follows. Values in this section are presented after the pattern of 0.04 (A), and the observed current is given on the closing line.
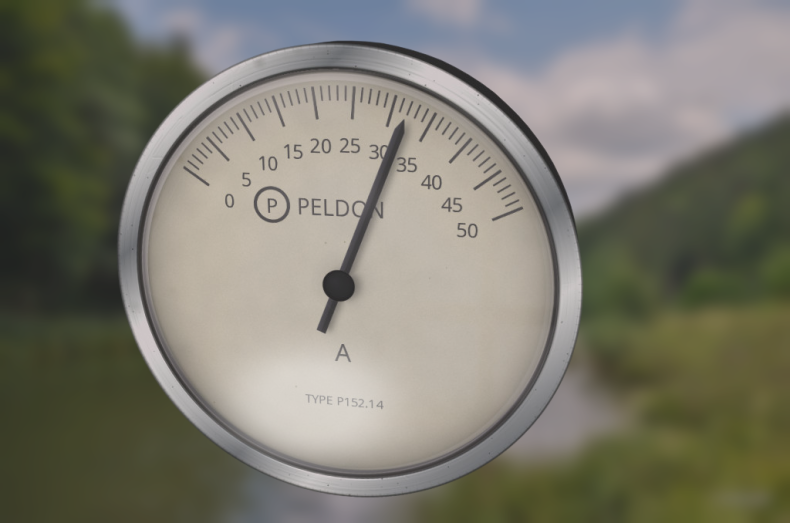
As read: 32 (A)
